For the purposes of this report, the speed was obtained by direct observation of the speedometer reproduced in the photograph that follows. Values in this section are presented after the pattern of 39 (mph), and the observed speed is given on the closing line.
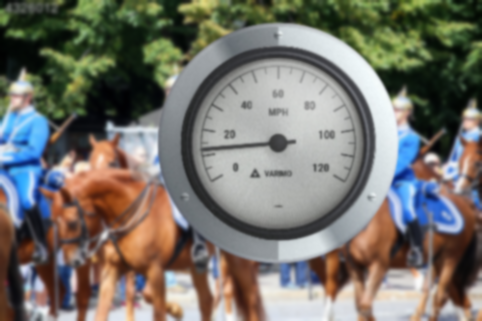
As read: 12.5 (mph)
